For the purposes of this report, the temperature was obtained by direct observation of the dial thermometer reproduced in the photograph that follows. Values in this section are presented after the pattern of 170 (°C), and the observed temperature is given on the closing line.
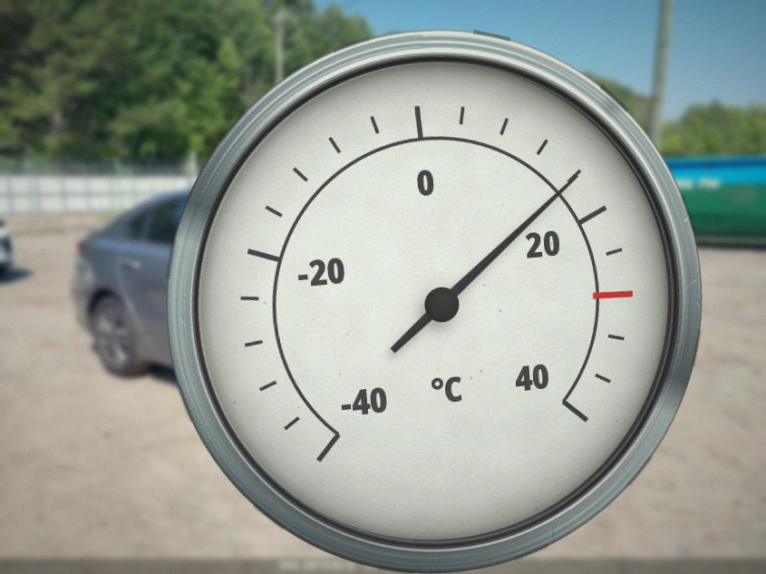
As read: 16 (°C)
